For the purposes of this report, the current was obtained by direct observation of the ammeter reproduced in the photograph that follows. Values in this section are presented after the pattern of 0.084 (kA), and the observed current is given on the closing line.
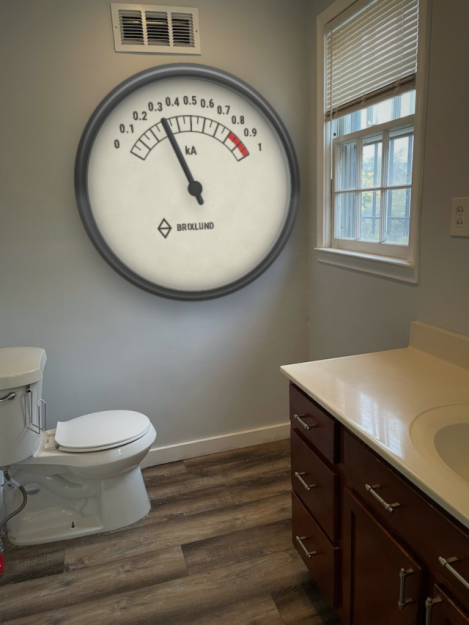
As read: 0.3 (kA)
